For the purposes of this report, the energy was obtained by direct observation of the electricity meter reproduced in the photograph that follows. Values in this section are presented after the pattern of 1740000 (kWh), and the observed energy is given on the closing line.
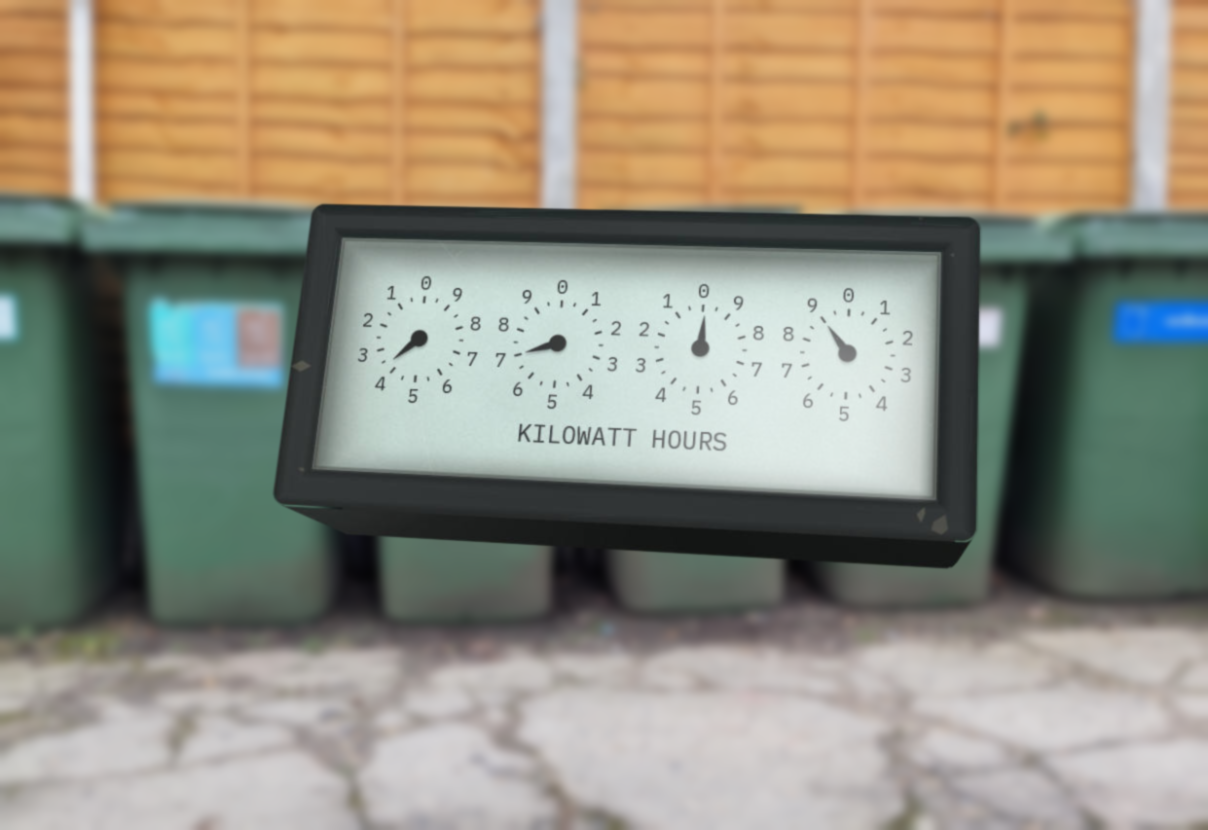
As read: 3699 (kWh)
